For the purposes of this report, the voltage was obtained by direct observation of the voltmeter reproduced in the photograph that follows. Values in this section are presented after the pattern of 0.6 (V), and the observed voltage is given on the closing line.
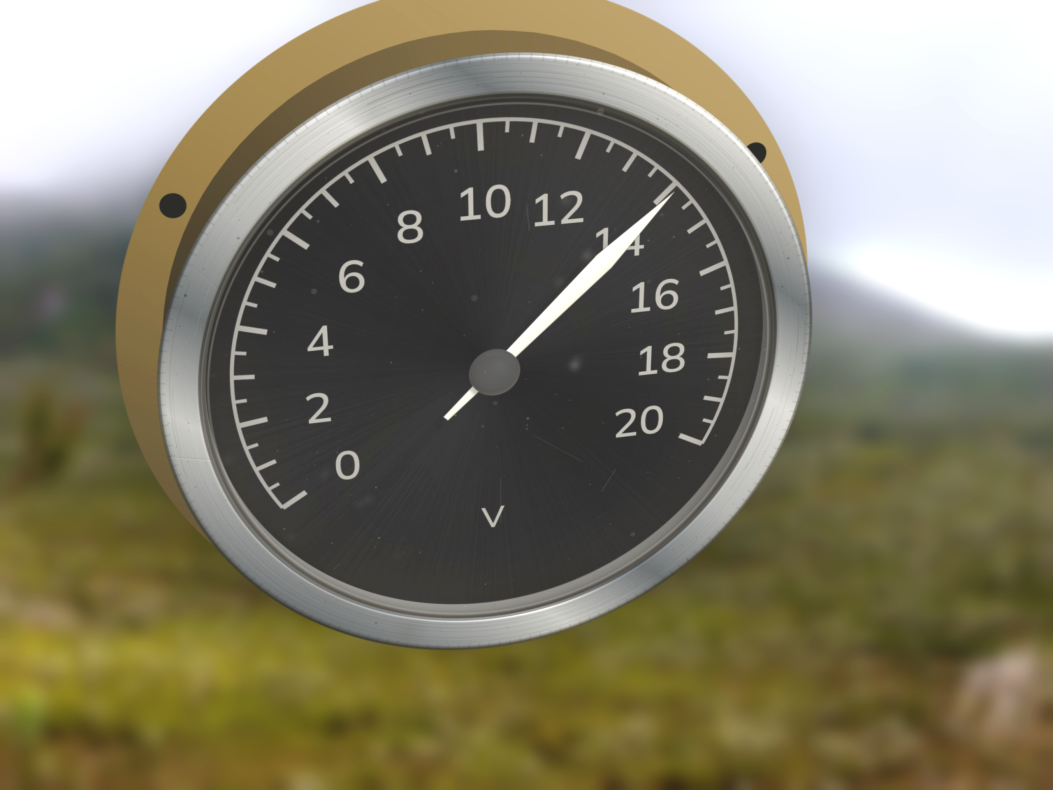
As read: 14 (V)
